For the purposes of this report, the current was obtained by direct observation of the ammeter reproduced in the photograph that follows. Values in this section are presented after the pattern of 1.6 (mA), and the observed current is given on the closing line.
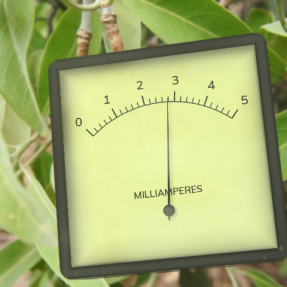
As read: 2.8 (mA)
